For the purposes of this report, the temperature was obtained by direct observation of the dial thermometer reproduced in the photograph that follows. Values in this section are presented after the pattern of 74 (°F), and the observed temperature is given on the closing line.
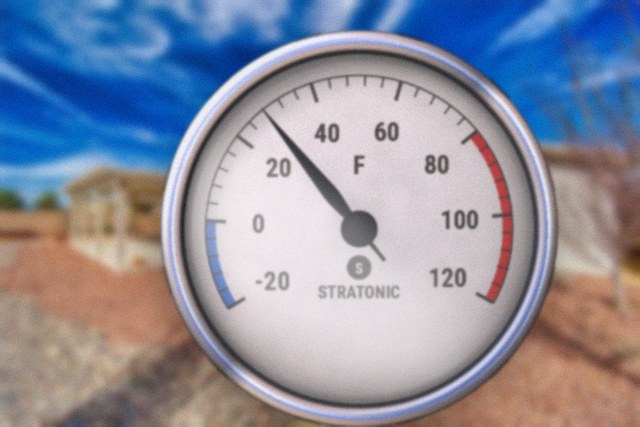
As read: 28 (°F)
